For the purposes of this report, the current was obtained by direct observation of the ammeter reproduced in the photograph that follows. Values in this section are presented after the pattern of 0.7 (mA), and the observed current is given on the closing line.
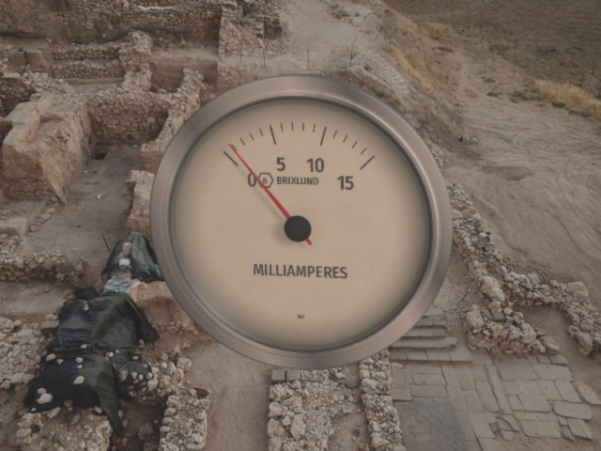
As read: 1 (mA)
